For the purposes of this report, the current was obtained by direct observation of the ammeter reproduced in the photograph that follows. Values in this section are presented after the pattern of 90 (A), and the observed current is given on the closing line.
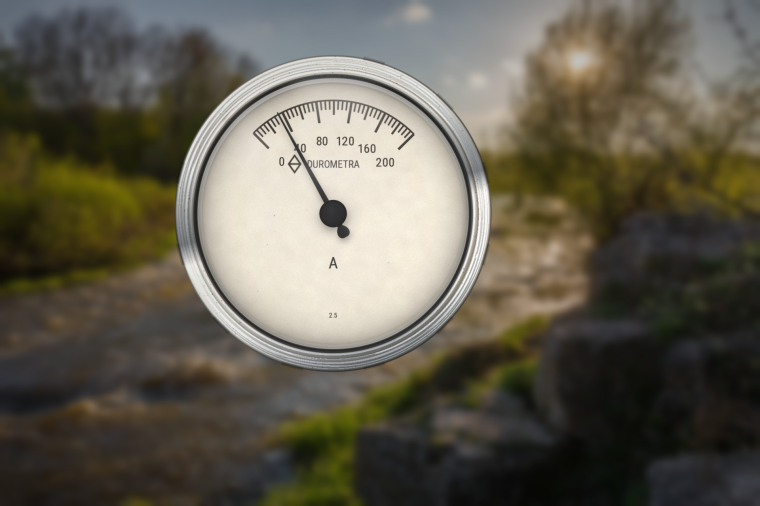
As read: 35 (A)
